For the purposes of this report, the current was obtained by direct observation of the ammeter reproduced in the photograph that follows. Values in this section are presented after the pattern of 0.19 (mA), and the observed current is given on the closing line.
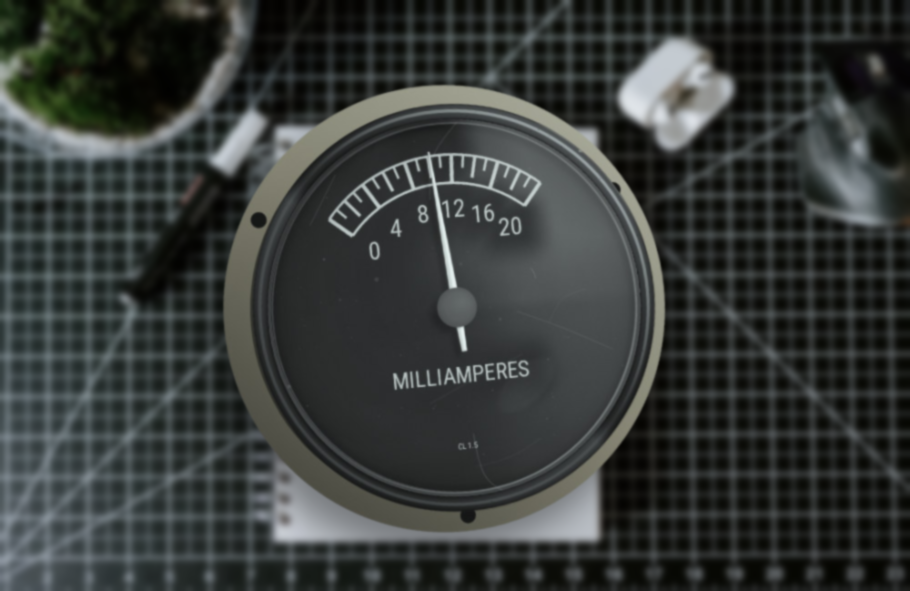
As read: 10 (mA)
